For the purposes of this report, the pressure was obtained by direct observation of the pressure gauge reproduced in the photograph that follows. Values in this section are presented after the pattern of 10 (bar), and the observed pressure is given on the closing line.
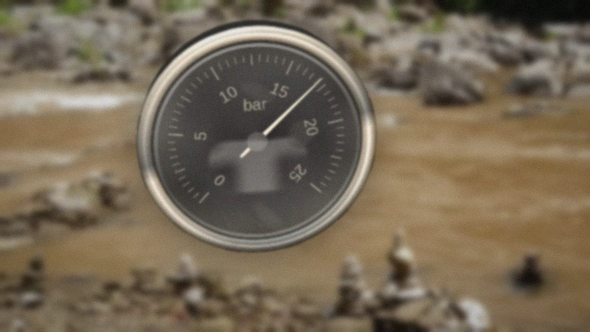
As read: 17 (bar)
